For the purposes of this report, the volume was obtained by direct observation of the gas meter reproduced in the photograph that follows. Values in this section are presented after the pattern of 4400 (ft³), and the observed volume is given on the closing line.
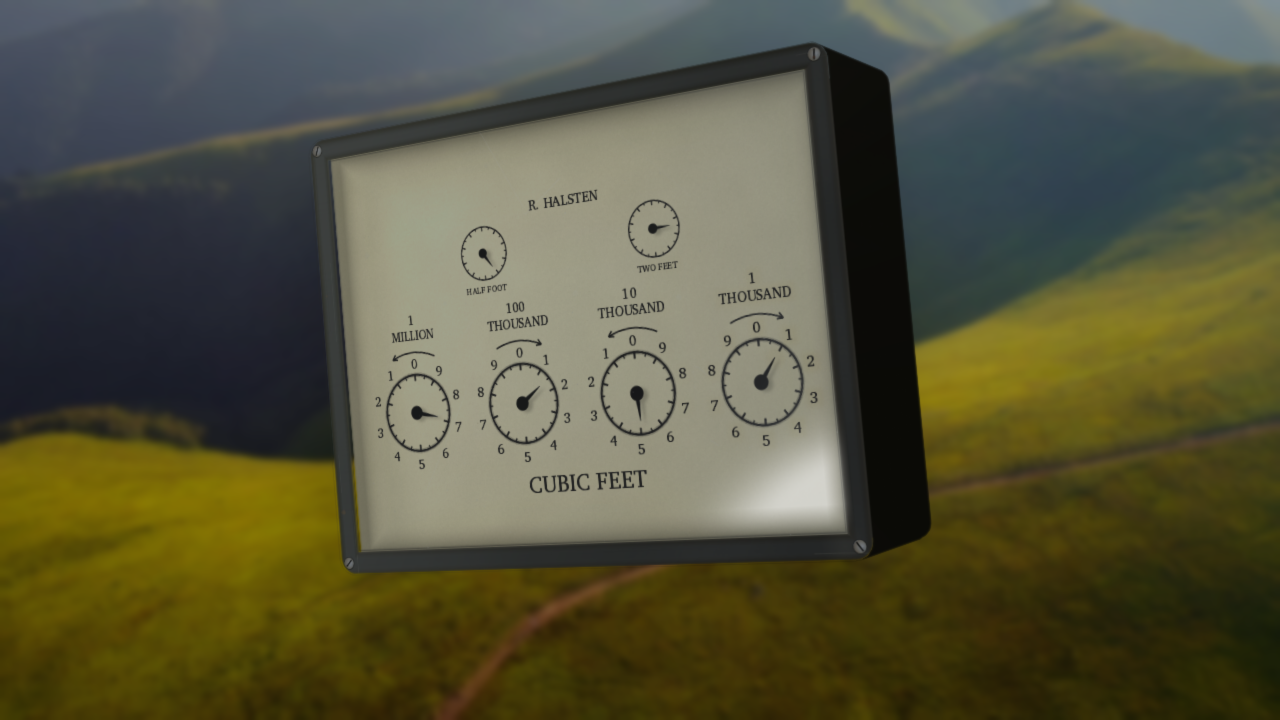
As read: 715100 (ft³)
